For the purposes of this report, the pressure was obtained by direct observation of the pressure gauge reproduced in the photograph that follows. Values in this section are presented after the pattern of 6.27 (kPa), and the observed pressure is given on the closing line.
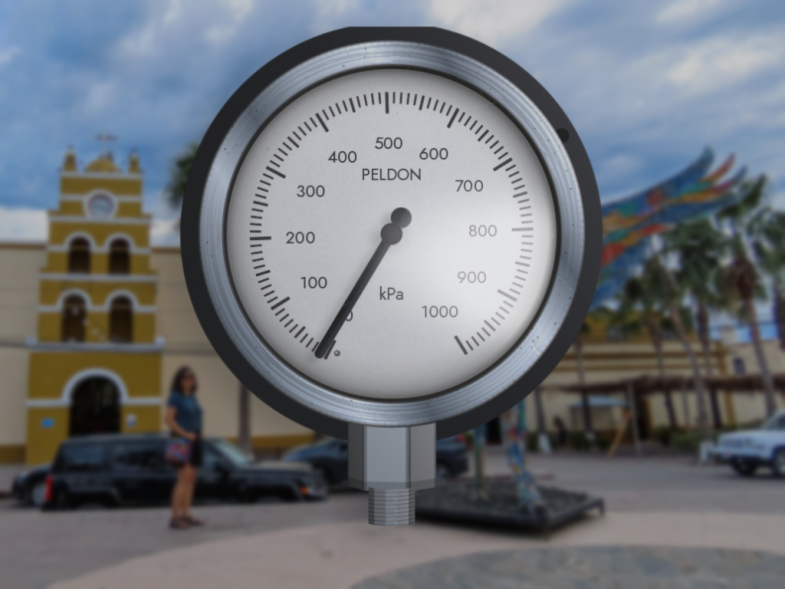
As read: 10 (kPa)
